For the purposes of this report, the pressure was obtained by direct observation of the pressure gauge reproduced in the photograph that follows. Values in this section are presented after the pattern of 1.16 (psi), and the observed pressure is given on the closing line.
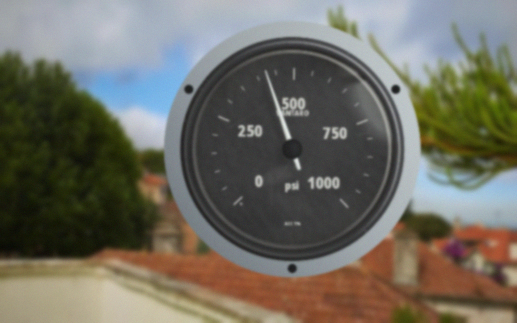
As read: 425 (psi)
